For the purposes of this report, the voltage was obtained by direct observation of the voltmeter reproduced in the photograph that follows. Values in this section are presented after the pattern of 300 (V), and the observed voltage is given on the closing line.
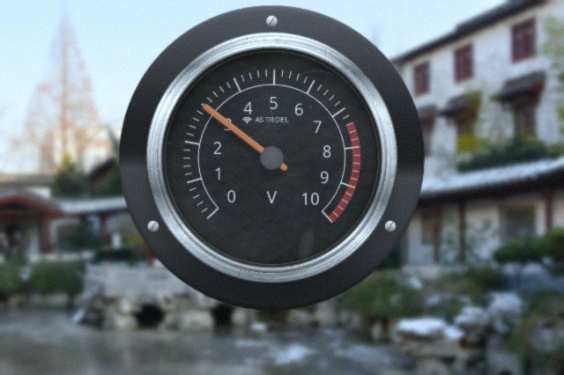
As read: 3 (V)
